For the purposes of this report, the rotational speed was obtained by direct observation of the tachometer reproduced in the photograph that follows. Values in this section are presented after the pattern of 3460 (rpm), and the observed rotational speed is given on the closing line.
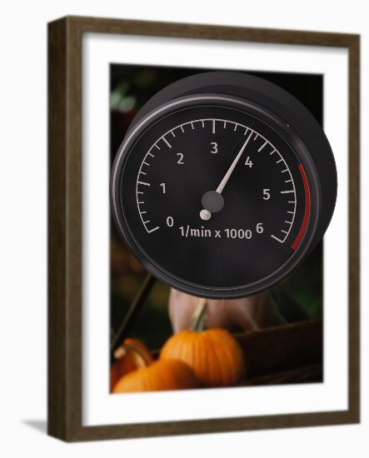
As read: 3700 (rpm)
